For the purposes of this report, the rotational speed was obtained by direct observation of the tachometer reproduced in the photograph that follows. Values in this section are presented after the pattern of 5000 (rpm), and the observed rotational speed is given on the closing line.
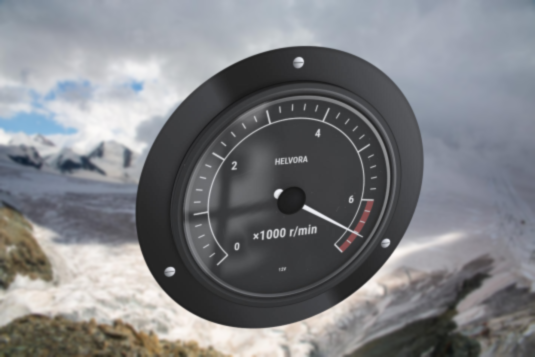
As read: 6600 (rpm)
